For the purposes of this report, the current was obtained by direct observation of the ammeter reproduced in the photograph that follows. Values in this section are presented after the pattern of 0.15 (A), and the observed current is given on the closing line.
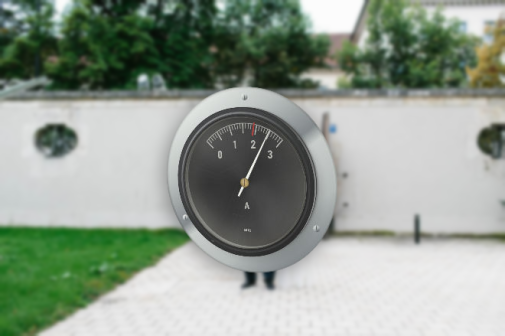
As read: 2.5 (A)
